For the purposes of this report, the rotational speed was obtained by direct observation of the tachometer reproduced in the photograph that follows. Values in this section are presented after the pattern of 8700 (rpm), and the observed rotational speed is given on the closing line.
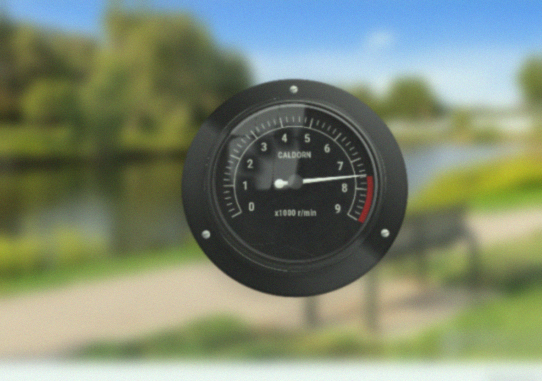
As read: 7600 (rpm)
